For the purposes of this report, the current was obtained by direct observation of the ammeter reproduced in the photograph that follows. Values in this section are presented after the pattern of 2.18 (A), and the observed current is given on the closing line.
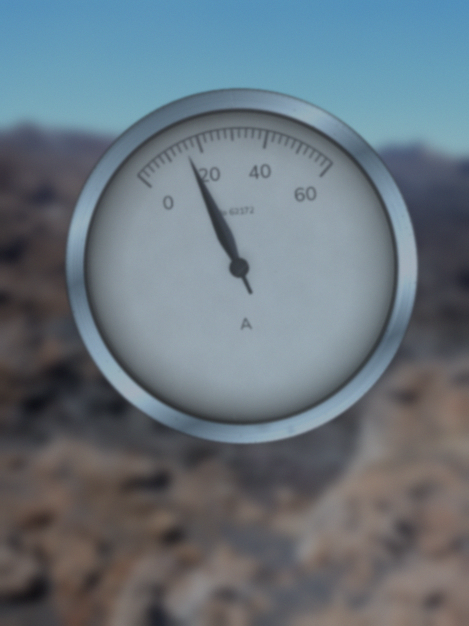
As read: 16 (A)
